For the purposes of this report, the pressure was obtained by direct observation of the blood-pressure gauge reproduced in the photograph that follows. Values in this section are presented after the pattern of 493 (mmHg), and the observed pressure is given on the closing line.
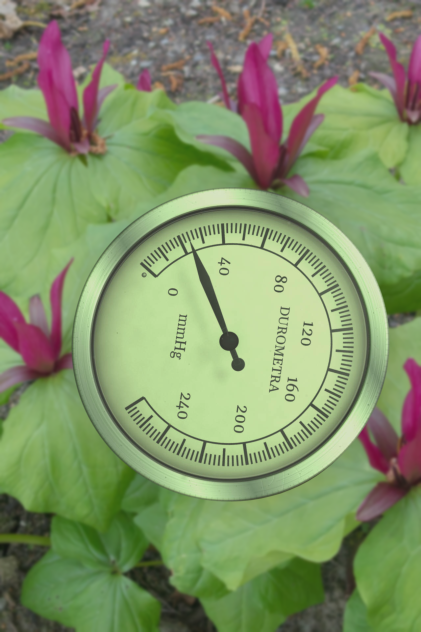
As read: 24 (mmHg)
